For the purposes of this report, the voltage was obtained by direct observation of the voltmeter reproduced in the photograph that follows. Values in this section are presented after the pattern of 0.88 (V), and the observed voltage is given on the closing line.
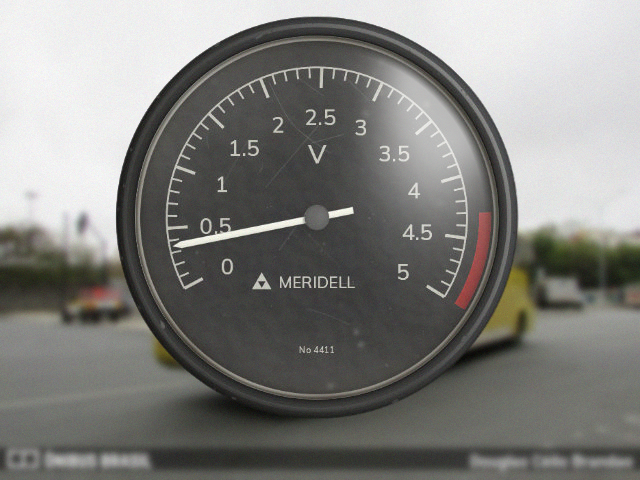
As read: 0.35 (V)
